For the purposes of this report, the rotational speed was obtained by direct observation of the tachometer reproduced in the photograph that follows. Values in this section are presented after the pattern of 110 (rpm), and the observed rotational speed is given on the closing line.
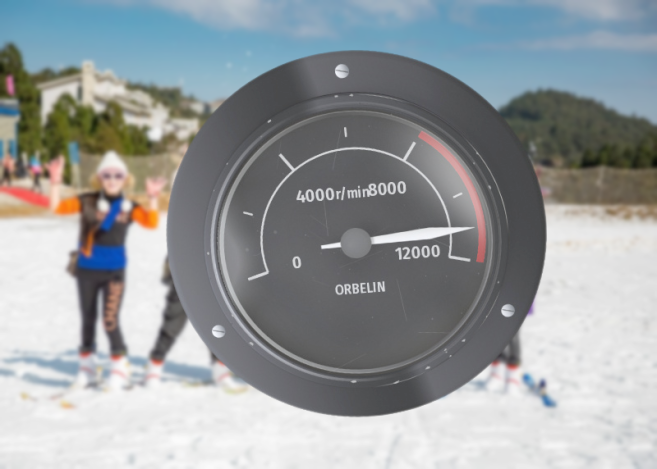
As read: 11000 (rpm)
